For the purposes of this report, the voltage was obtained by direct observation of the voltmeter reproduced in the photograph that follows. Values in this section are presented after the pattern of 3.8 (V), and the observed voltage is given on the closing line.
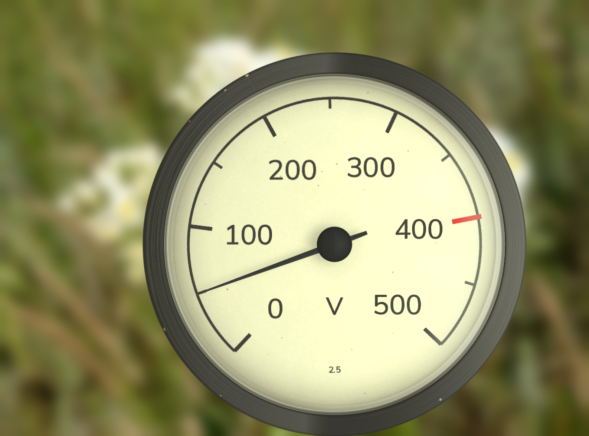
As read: 50 (V)
